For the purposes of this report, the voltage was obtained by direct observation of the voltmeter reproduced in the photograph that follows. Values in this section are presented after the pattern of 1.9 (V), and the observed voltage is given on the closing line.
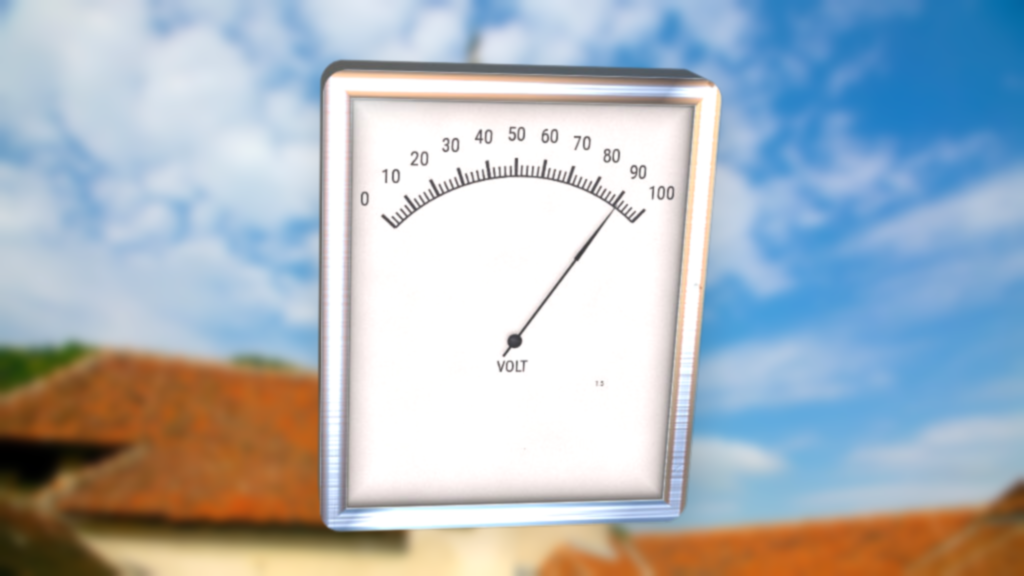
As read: 90 (V)
